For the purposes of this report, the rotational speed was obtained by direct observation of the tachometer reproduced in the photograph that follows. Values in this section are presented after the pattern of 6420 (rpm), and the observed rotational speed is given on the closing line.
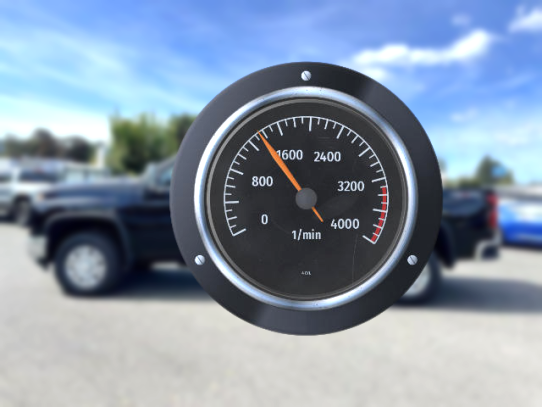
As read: 1350 (rpm)
